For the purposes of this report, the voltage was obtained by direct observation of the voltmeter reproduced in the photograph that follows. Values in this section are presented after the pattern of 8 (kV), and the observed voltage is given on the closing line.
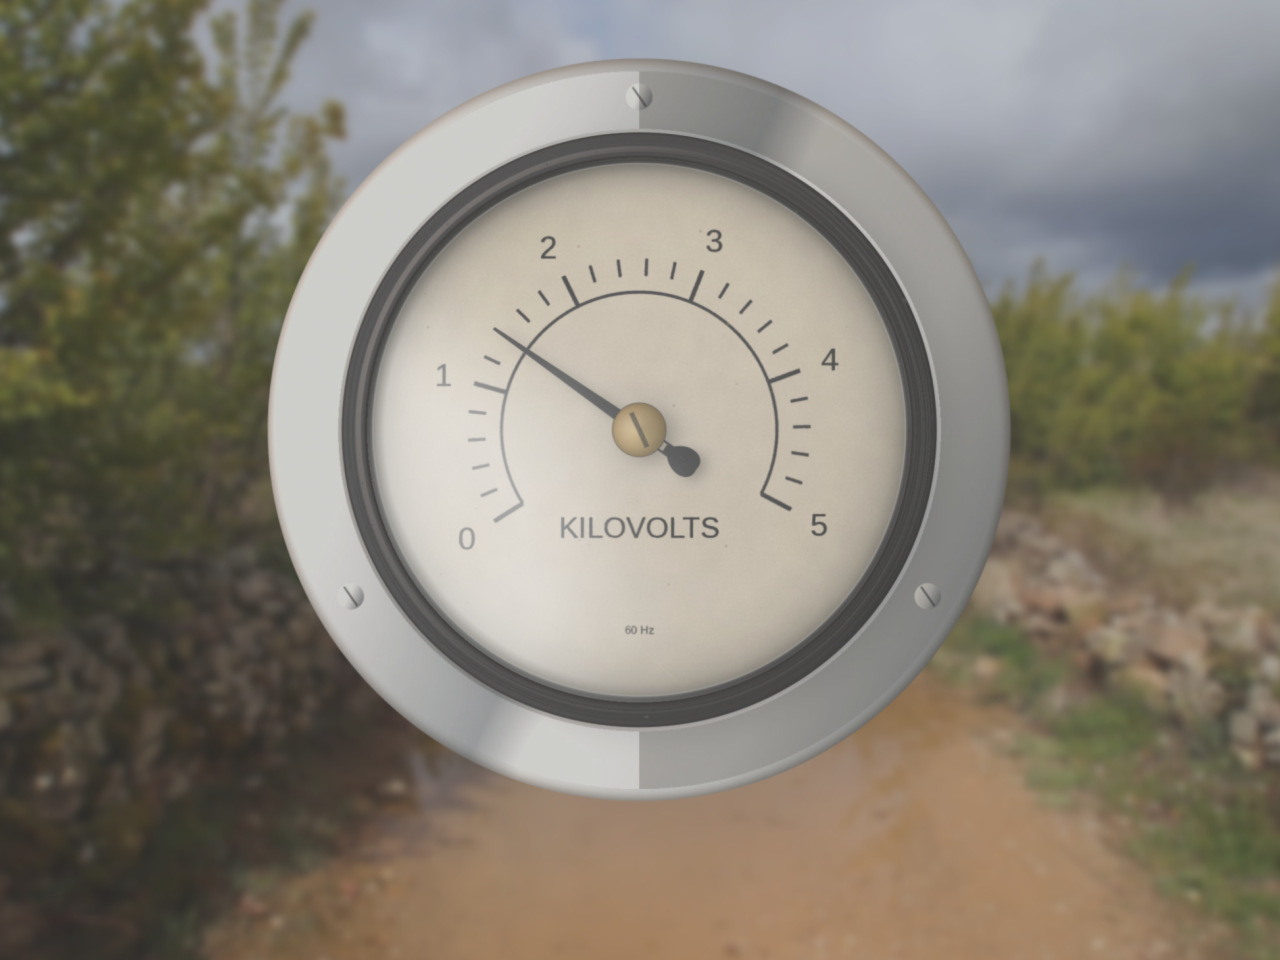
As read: 1.4 (kV)
